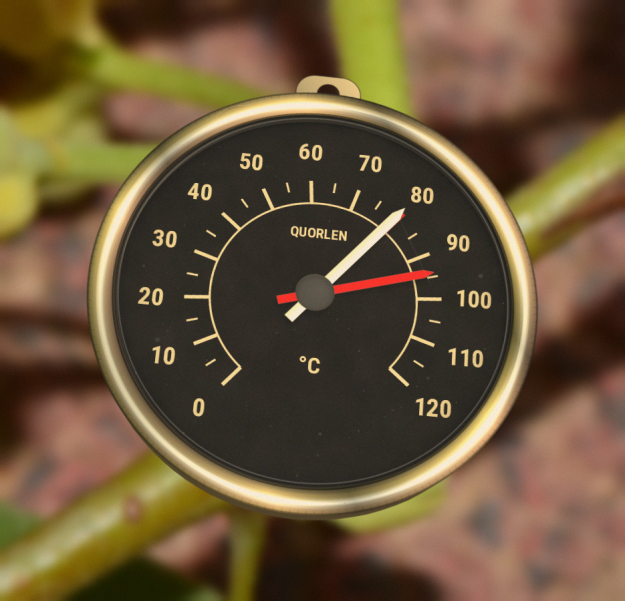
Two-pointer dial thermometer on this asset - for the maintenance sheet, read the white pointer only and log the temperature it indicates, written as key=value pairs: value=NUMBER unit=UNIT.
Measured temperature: value=80 unit=°C
